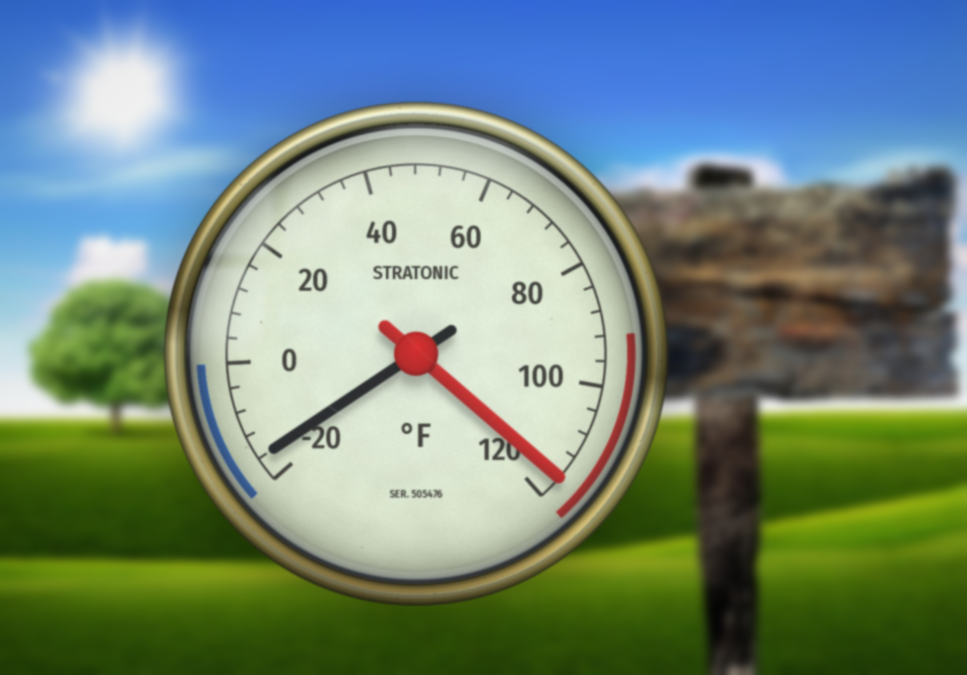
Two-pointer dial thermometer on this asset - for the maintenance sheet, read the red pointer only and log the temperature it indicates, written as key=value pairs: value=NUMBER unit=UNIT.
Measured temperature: value=116 unit=°F
